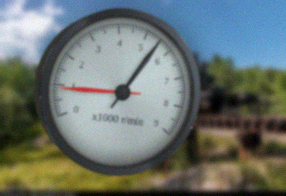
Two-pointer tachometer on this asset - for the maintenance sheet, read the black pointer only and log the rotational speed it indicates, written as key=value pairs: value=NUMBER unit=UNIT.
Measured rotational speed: value=5500 unit=rpm
